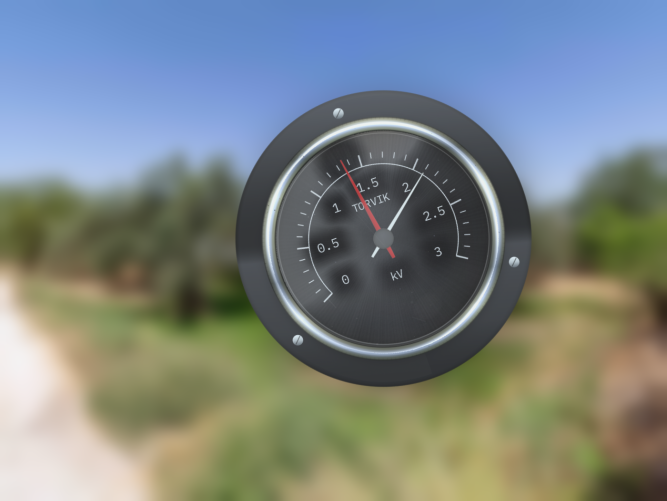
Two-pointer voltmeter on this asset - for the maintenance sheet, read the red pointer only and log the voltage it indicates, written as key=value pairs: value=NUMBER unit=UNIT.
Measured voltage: value=1.35 unit=kV
